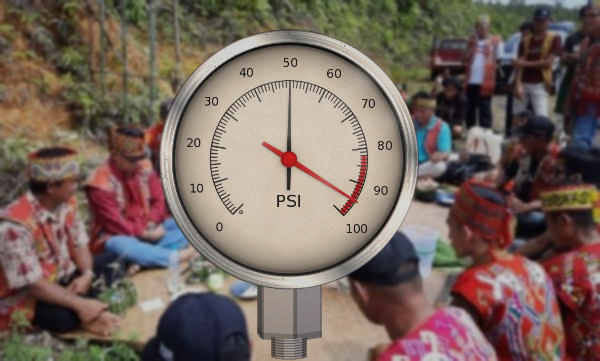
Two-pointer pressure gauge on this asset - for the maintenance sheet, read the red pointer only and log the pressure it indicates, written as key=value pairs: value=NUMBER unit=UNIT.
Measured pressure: value=95 unit=psi
